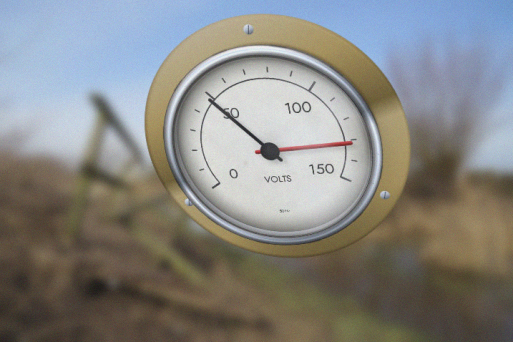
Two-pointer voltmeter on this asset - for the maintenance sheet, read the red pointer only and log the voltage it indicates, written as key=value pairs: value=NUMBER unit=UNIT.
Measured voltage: value=130 unit=V
